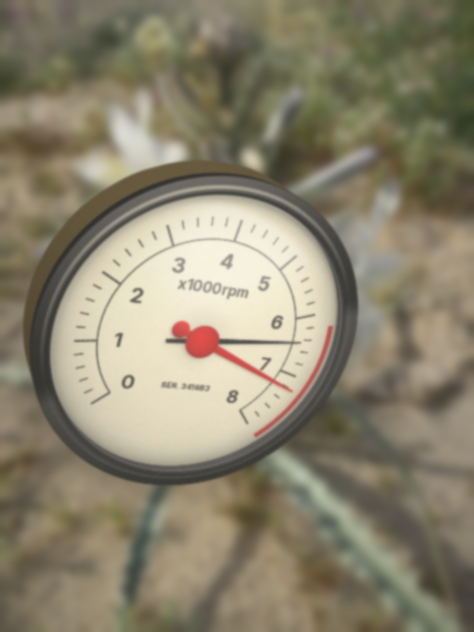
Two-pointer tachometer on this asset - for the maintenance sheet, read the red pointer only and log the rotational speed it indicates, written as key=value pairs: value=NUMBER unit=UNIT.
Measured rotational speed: value=7200 unit=rpm
